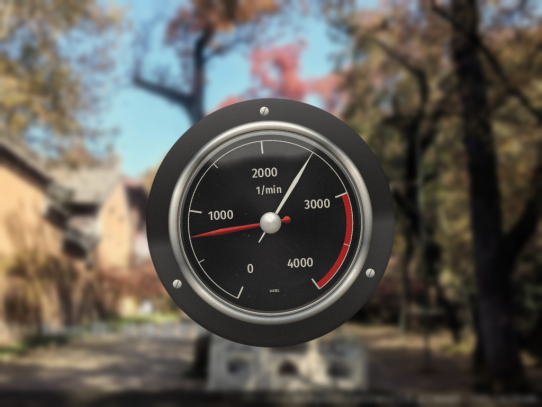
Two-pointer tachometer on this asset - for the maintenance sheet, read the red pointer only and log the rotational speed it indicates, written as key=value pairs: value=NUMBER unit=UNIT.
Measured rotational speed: value=750 unit=rpm
